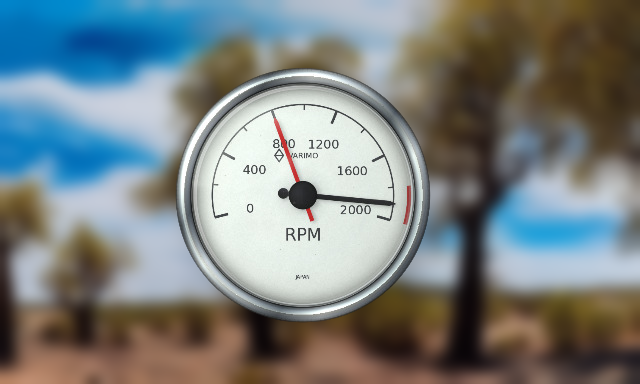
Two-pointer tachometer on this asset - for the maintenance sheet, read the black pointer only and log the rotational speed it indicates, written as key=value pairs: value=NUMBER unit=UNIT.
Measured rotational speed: value=1900 unit=rpm
